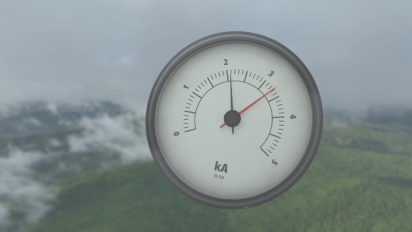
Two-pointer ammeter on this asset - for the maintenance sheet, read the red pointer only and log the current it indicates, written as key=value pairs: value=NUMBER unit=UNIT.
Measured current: value=3.3 unit=kA
